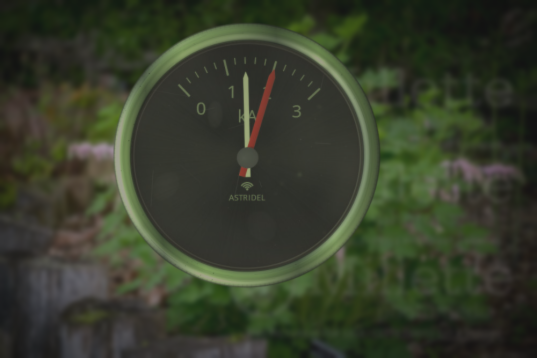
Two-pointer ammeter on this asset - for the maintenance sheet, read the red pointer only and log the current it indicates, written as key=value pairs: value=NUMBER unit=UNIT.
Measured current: value=2 unit=kA
